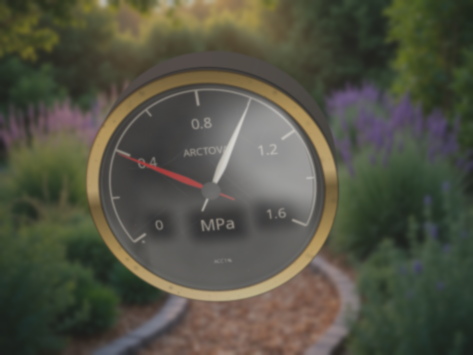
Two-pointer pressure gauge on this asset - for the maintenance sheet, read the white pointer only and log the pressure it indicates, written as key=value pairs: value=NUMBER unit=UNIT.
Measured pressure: value=1 unit=MPa
